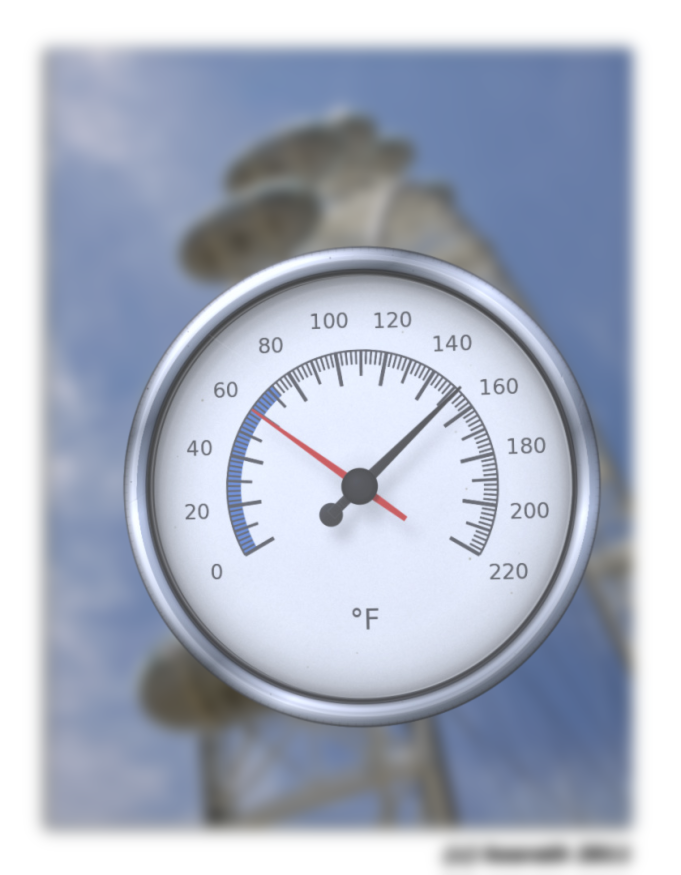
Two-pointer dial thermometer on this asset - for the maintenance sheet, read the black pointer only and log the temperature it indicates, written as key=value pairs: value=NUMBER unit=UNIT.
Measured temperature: value=152 unit=°F
